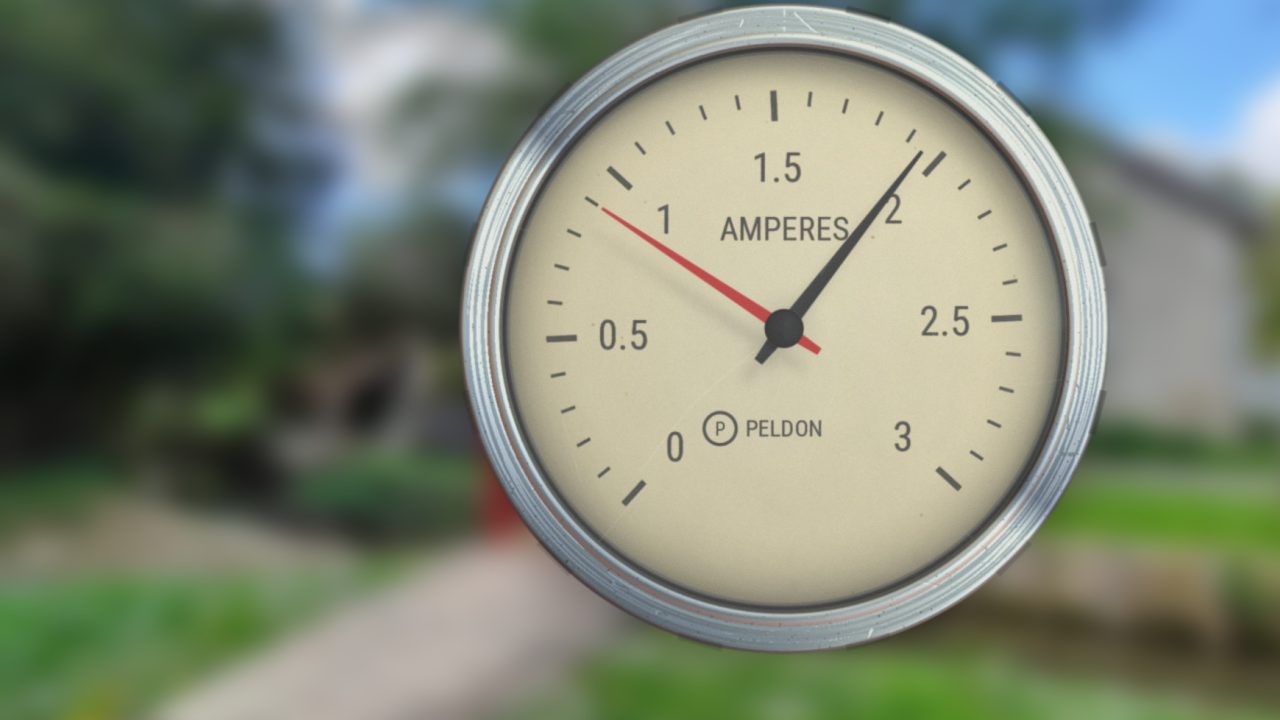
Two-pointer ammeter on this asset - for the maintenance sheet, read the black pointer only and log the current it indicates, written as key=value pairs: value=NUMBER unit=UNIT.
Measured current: value=1.95 unit=A
